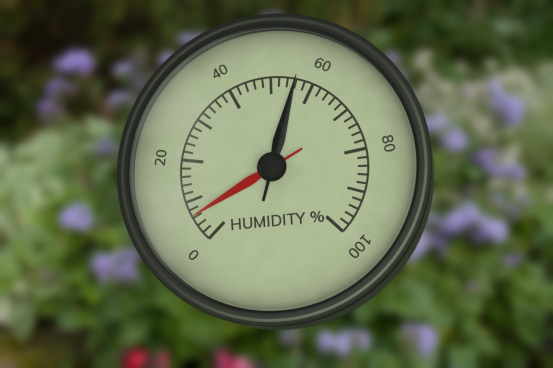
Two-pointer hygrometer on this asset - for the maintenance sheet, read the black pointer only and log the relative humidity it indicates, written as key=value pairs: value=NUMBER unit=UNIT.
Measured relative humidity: value=56 unit=%
